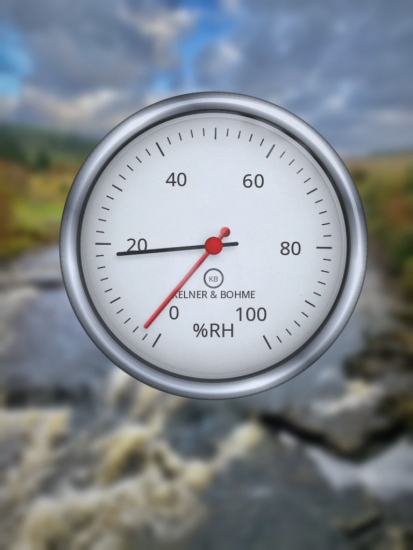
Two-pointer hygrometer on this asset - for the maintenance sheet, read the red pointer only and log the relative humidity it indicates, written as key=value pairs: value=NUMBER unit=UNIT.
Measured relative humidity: value=3 unit=%
